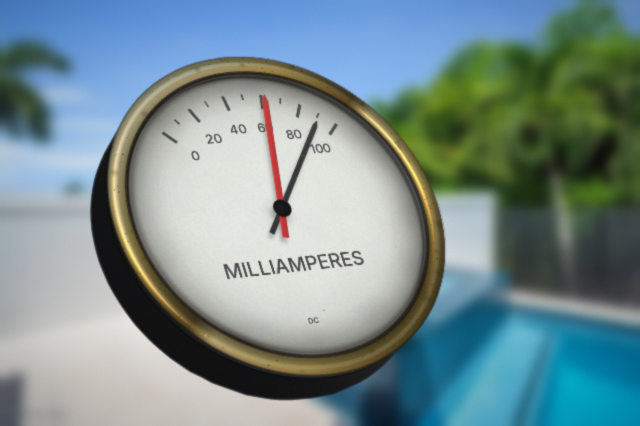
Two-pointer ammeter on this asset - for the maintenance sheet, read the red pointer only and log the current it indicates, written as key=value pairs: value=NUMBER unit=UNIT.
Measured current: value=60 unit=mA
